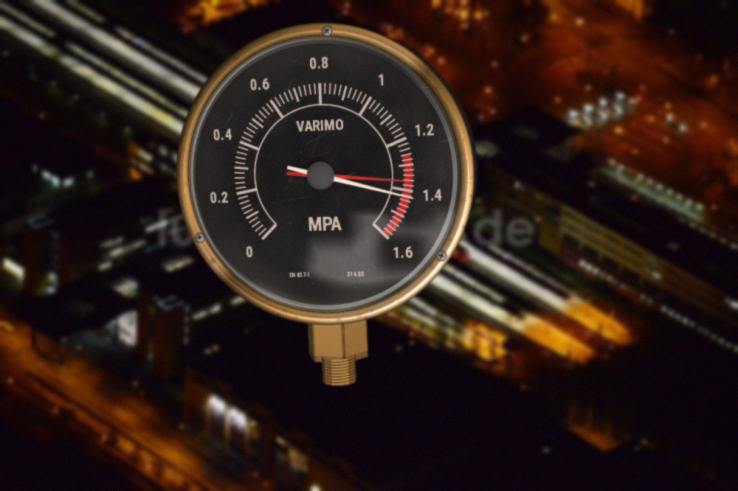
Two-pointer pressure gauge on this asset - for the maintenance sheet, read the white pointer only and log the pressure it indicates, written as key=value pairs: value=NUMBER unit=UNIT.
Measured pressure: value=1.42 unit=MPa
